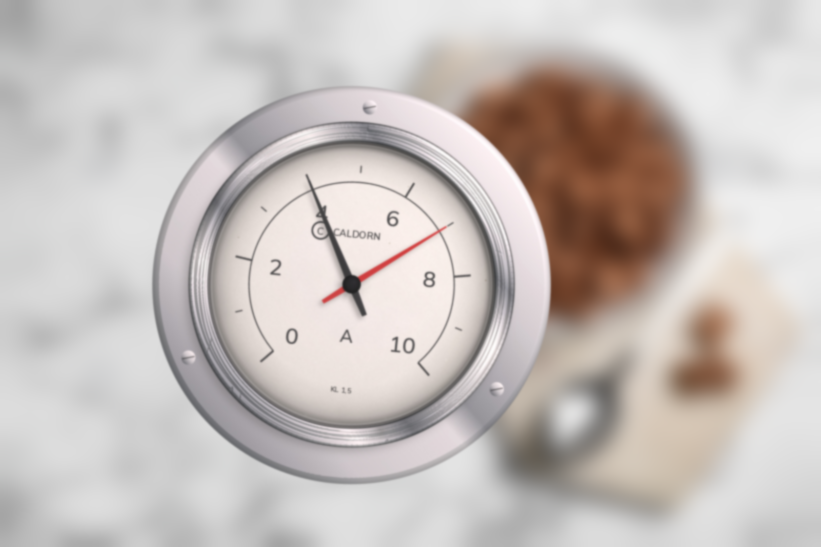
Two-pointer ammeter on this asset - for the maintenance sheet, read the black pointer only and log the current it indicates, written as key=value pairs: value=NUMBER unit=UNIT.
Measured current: value=4 unit=A
